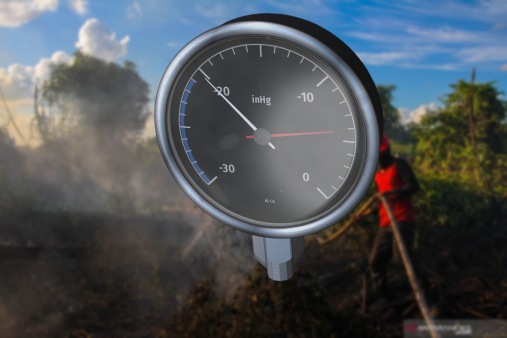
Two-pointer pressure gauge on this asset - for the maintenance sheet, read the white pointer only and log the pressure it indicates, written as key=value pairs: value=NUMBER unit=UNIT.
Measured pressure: value=-20 unit=inHg
